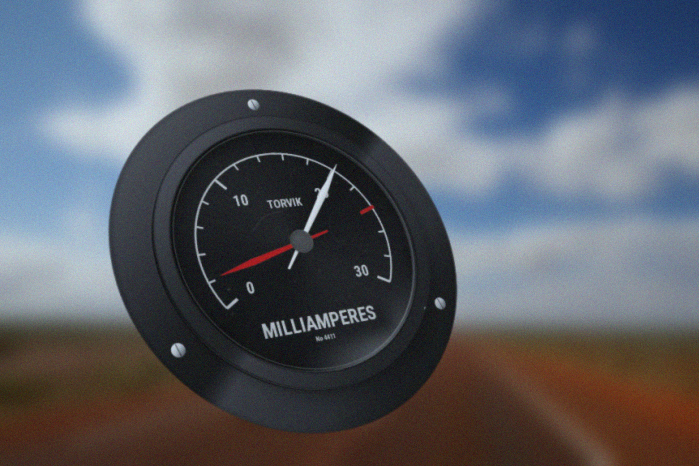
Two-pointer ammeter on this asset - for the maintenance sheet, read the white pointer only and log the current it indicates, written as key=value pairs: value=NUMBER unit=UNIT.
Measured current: value=20 unit=mA
